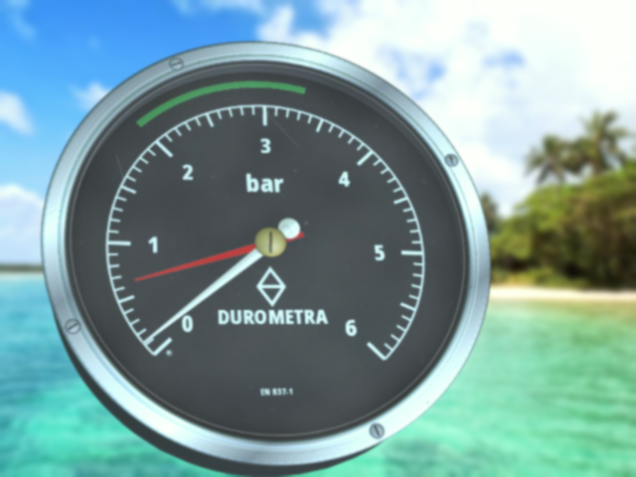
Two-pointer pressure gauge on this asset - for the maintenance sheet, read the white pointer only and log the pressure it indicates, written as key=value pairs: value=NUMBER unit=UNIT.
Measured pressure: value=0.1 unit=bar
